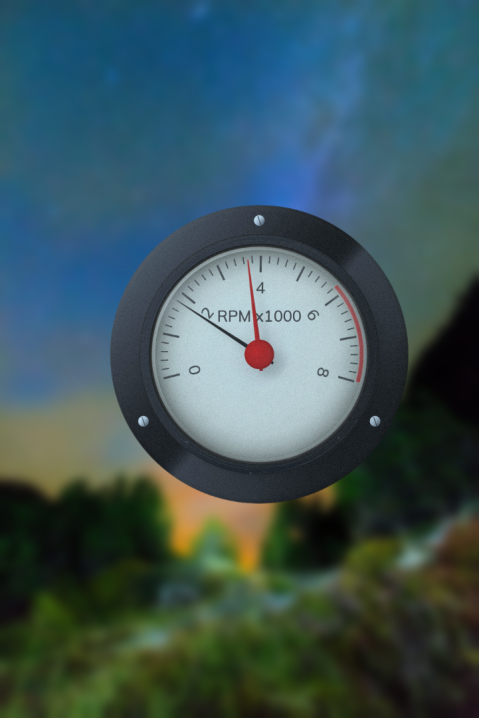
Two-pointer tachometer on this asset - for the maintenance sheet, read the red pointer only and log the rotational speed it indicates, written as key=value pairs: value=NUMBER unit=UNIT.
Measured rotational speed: value=3700 unit=rpm
